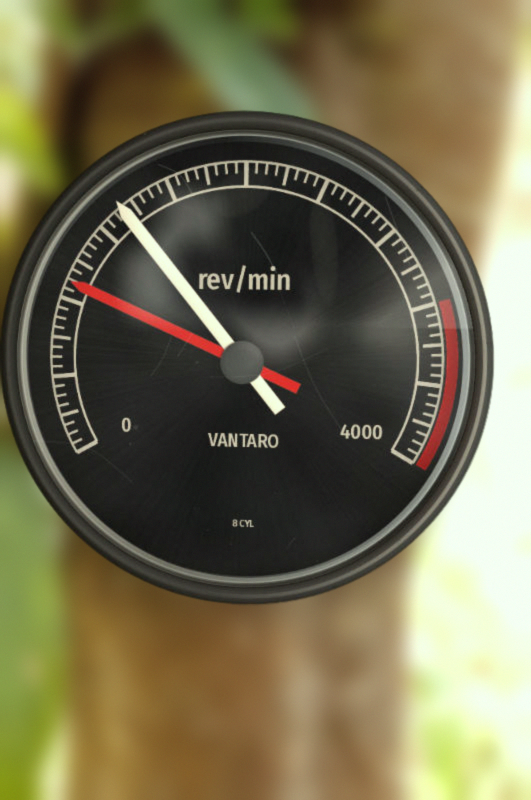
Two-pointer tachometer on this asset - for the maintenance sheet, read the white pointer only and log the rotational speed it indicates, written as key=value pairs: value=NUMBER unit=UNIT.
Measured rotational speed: value=1350 unit=rpm
